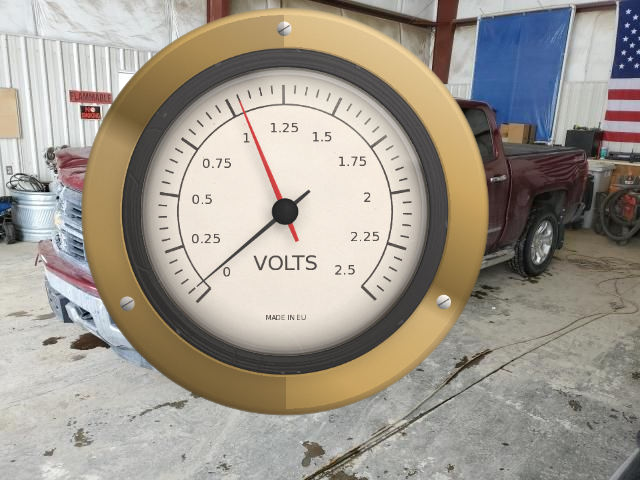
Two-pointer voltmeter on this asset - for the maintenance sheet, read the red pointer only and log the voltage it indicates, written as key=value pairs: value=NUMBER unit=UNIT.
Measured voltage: value=1.05 unit=V
